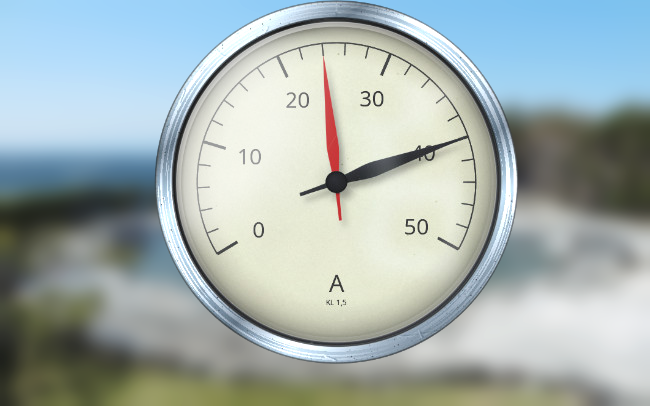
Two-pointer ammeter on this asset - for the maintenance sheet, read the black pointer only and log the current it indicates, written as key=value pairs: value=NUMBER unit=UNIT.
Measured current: value=40 unit=A
